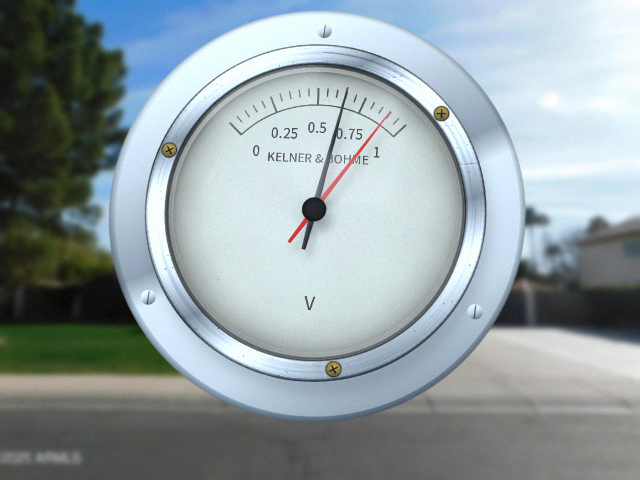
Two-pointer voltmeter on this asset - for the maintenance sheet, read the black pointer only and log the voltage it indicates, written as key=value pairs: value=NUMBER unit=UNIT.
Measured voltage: value=0.65 unit=V
